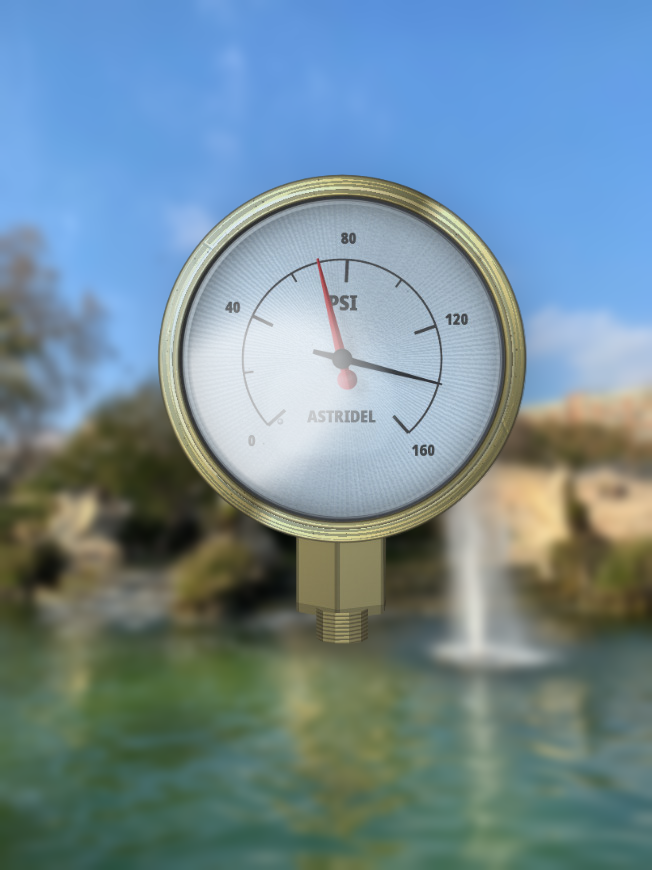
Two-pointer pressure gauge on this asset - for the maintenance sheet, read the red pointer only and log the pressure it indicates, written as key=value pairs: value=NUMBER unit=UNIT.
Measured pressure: value=70 unit=psi
